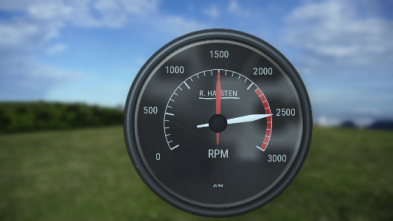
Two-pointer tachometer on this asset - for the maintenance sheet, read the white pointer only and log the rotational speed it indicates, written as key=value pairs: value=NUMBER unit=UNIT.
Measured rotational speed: value=2500 unit=rpm
